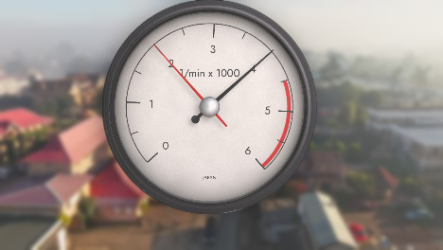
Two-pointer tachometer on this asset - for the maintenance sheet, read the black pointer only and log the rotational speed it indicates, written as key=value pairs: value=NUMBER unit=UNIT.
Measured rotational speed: value=4000 unit=rpm
